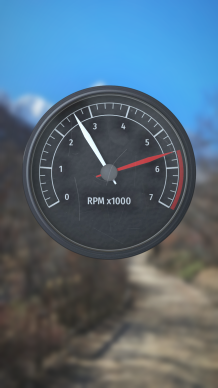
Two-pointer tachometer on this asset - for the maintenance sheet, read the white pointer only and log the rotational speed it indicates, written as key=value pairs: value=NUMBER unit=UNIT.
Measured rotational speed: value=2600 unit=rpm
